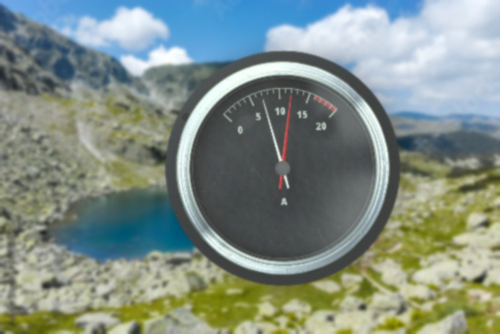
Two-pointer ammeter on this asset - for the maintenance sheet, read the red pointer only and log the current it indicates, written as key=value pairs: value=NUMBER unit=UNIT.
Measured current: value=12 unit=A
